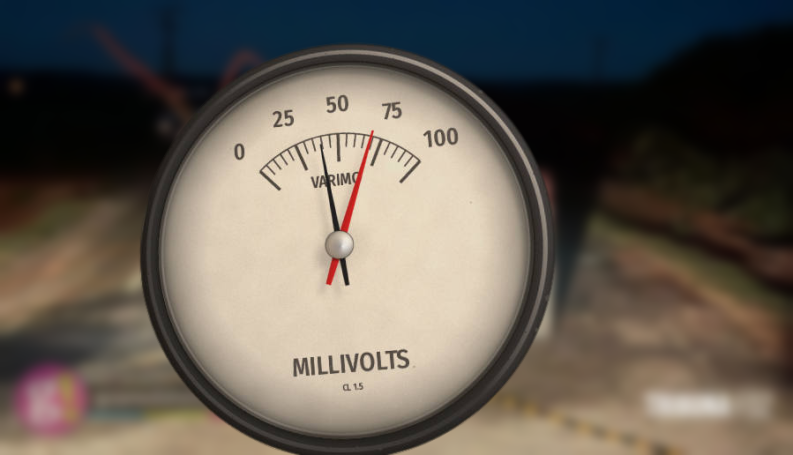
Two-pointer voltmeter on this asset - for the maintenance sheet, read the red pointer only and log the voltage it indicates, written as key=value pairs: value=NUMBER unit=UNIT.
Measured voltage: value=70 unit=mV
